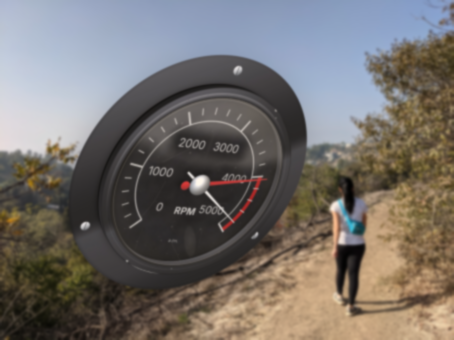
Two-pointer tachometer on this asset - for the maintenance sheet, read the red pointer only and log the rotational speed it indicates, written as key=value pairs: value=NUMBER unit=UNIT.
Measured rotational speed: value=4000 unit=rpm
